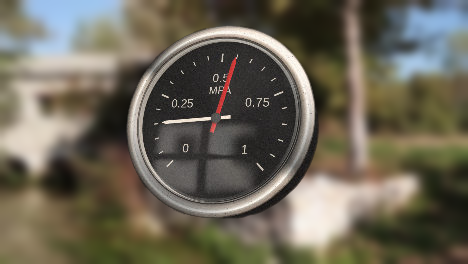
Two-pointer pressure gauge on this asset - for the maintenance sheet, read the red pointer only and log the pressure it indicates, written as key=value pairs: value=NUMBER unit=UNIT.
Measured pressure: value=0.55 unit=MPa
